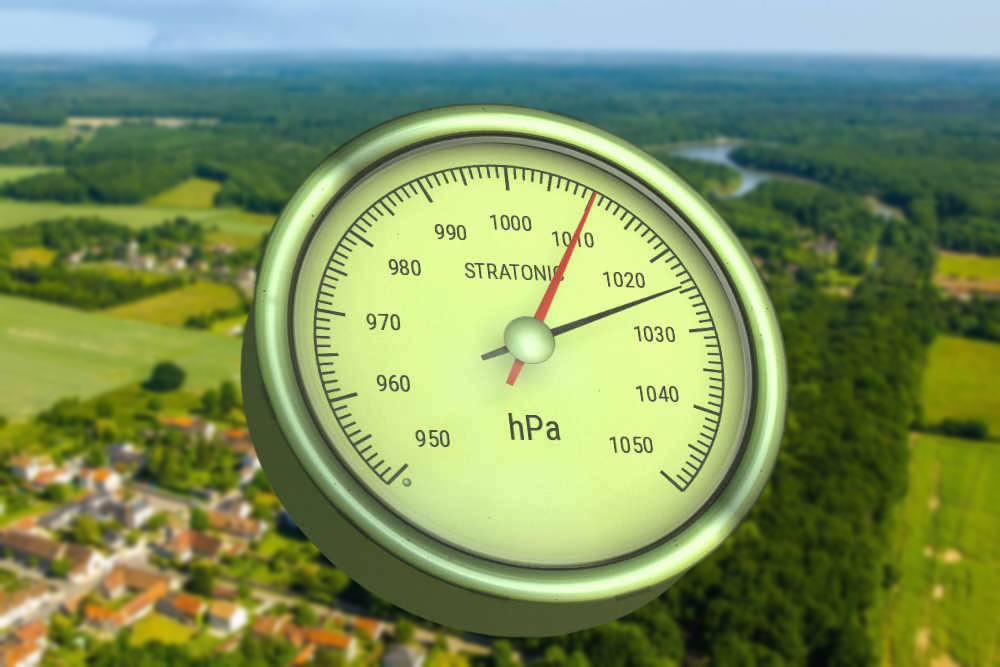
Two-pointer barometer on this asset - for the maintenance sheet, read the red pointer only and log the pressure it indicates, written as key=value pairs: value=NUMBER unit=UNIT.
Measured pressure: value=1010 unit=hPa
